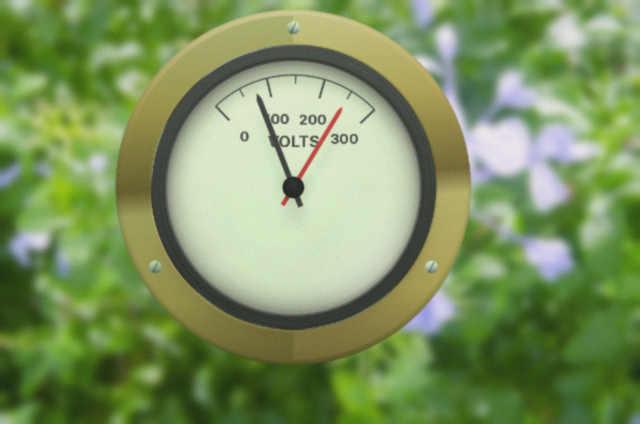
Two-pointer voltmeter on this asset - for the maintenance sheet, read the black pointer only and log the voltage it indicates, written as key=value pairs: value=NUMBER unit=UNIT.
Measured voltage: value=75 unit=V
